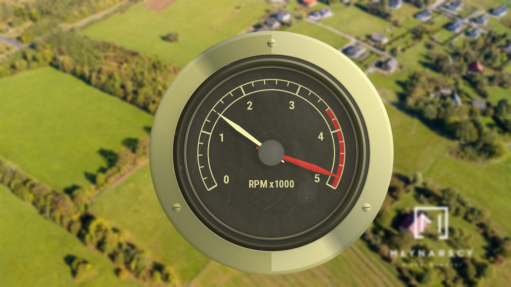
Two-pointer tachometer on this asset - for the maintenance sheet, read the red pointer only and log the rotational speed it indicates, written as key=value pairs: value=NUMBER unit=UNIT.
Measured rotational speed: value=4800 unit=rpm
